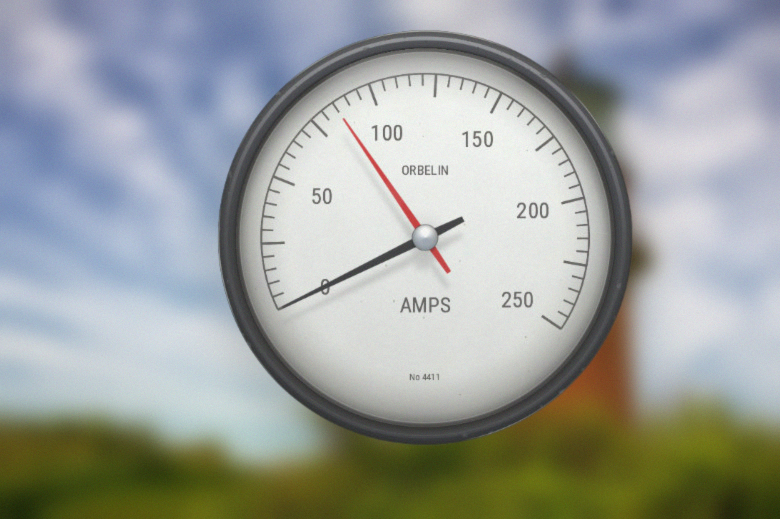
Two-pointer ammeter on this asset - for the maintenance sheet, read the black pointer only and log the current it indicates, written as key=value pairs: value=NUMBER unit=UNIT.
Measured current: value=0 unit=A
